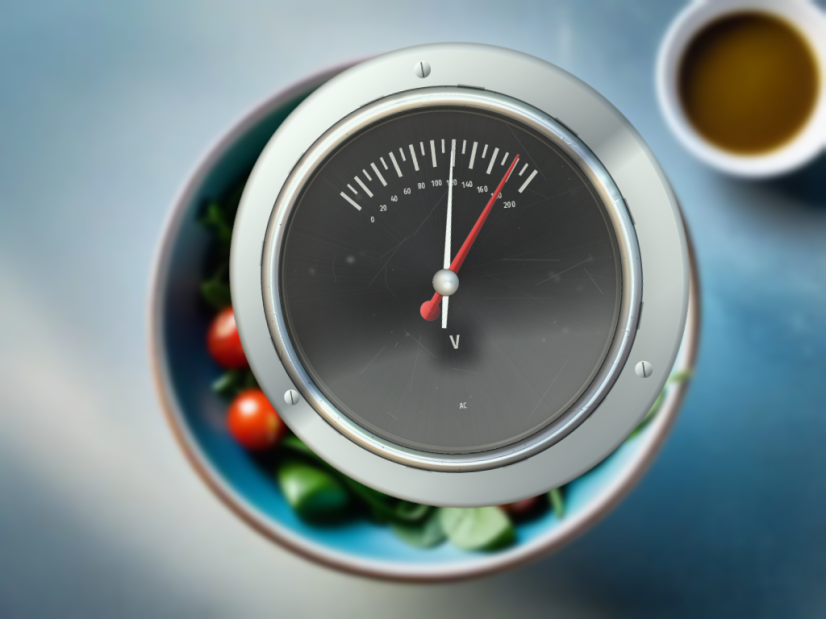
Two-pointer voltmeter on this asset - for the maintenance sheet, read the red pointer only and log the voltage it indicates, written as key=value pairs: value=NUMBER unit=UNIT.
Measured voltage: value=180 unit=V
